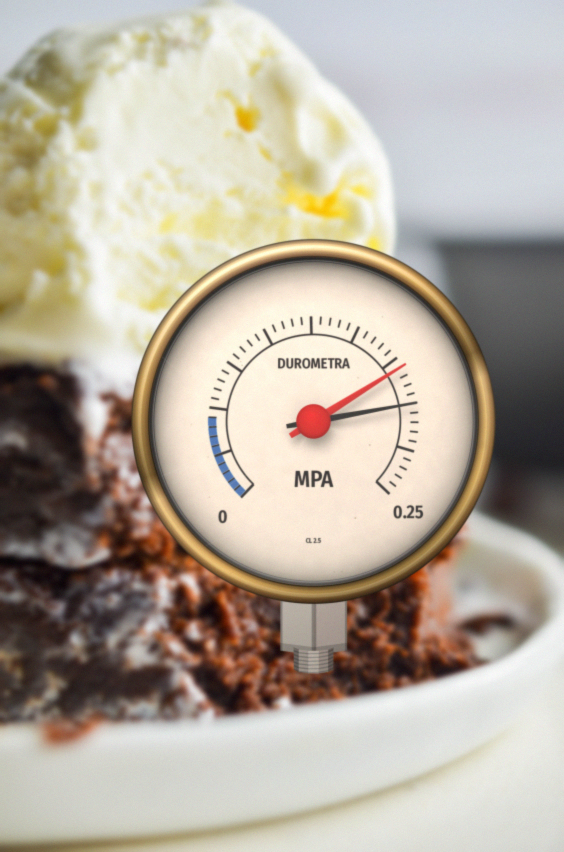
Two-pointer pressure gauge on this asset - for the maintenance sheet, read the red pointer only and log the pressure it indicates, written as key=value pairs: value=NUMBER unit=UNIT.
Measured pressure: value=0.18 unit=MPa
